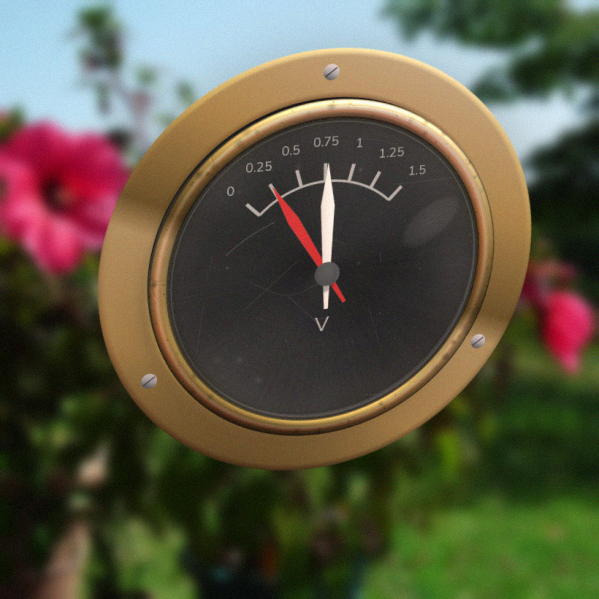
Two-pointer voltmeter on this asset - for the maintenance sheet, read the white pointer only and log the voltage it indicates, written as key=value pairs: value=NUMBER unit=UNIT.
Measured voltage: value=0.75 unit=V
